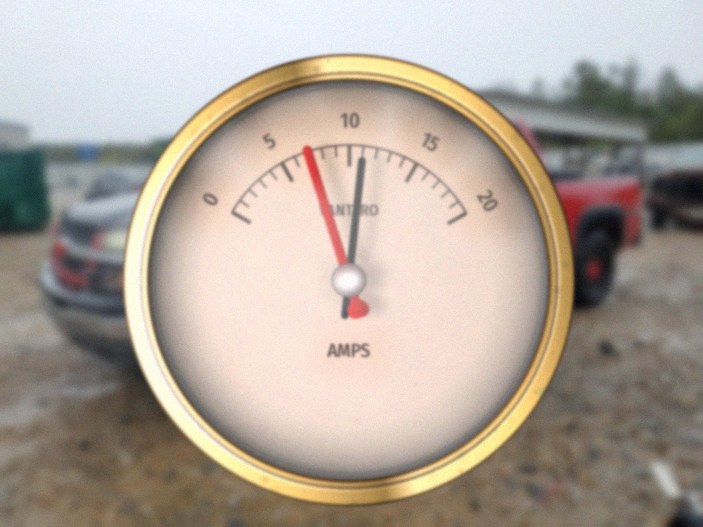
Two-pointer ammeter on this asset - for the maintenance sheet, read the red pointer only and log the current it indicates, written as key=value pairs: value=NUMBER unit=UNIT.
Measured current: value=7 unit=A
